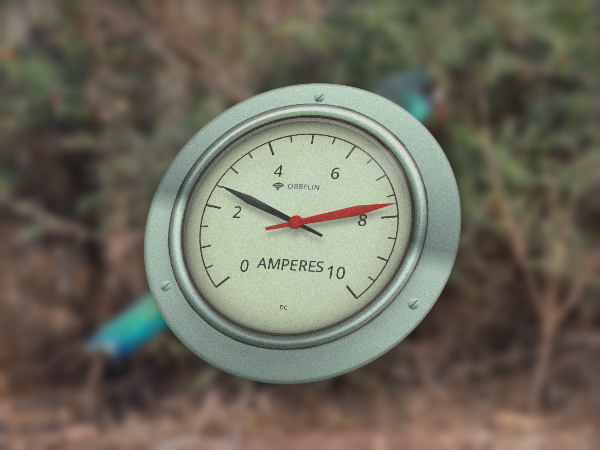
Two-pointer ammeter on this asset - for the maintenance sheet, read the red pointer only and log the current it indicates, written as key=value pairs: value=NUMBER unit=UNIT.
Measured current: value=7.75 unit=A
